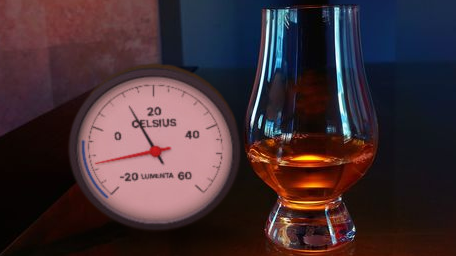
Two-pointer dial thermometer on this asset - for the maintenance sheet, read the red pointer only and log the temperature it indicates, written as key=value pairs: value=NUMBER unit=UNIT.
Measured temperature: value=-10 unit=°C
